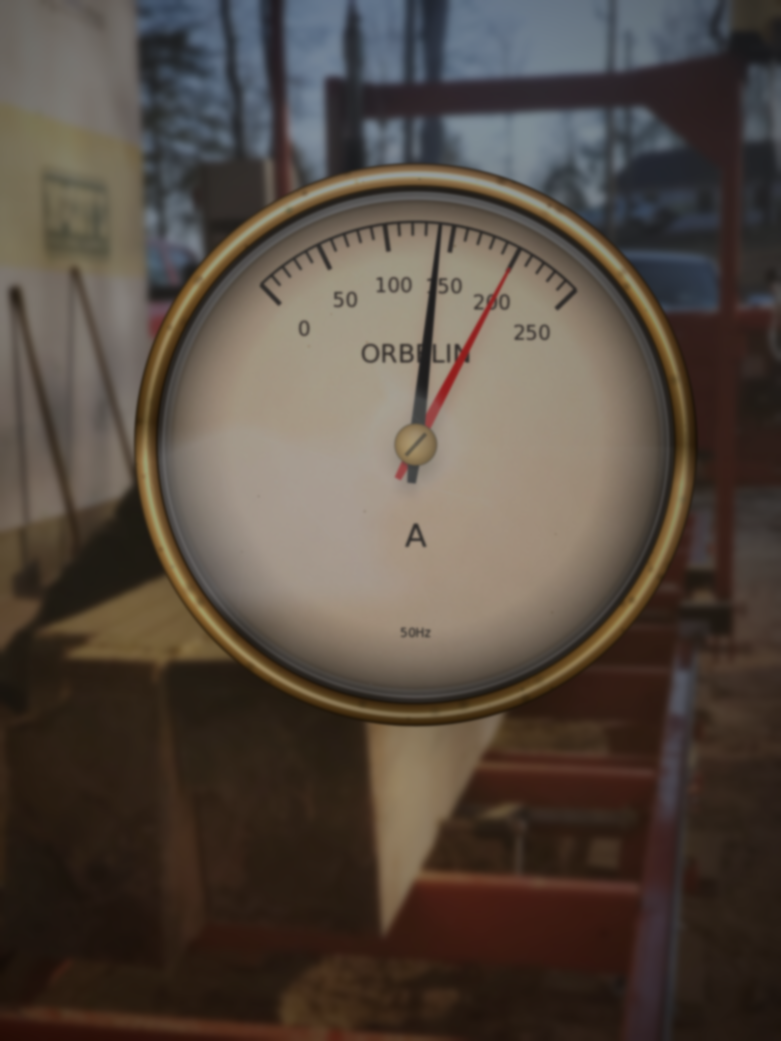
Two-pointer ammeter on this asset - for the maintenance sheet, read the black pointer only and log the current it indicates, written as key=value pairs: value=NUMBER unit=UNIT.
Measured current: value=140 unit=A
